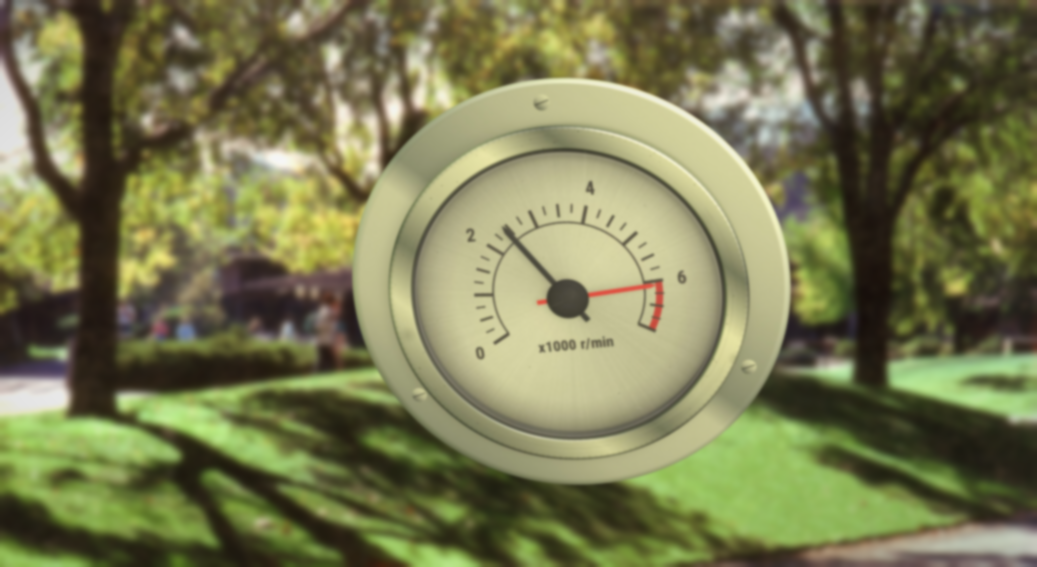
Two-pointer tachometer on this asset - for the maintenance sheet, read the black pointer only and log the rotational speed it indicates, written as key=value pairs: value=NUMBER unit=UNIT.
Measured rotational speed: value=2500 unit=rpm
